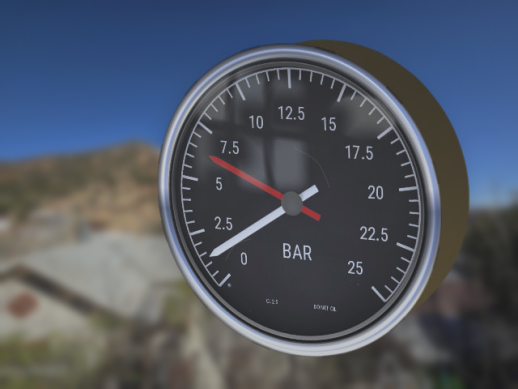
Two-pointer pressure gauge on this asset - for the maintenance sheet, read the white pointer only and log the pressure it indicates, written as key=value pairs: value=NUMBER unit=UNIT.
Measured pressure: value=1.25 unit=bar
